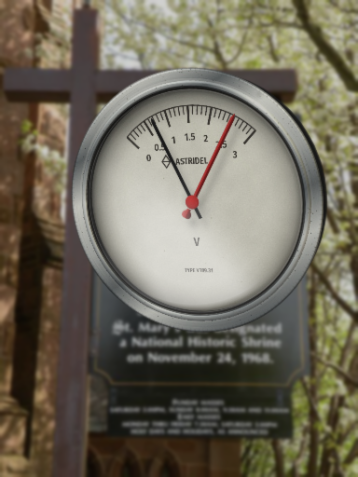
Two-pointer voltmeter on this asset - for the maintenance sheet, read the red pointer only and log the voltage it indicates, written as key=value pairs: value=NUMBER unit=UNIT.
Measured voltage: value=2.5 unit=V
